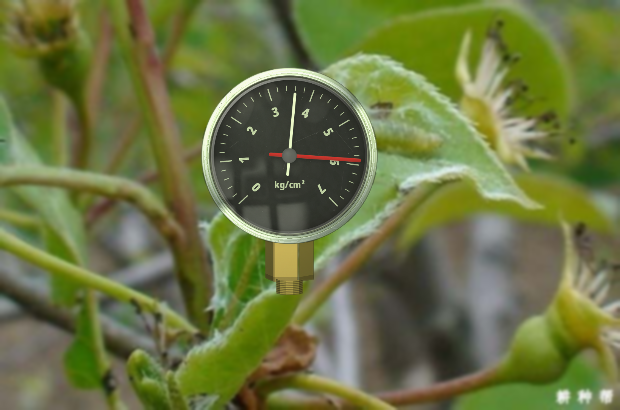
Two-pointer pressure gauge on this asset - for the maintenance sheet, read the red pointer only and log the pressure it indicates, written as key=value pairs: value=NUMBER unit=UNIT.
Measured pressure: value=5.9 unit=kg/cm²
